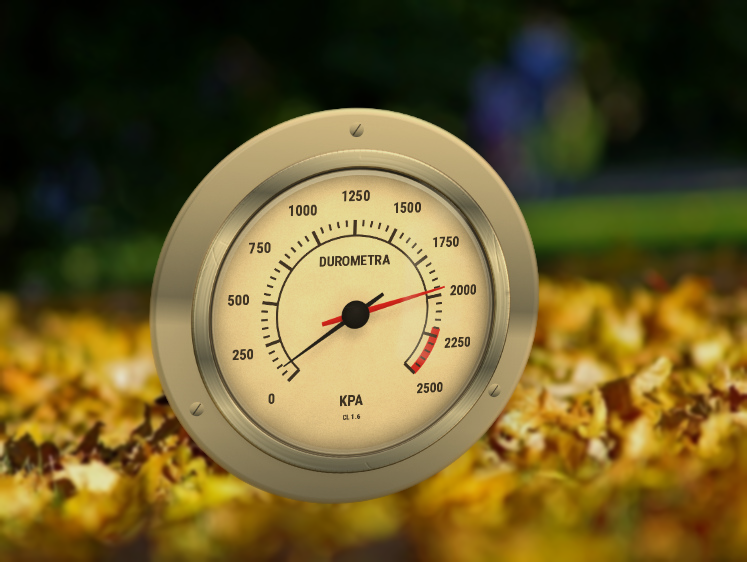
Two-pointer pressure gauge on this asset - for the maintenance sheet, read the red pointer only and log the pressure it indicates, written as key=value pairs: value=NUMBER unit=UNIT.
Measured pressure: value=1950 unit=kPa
